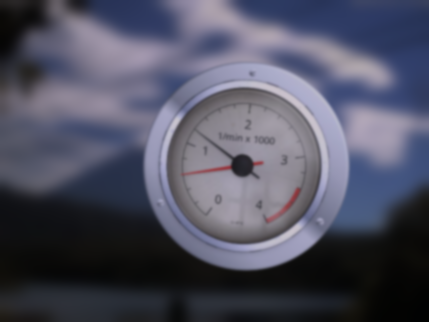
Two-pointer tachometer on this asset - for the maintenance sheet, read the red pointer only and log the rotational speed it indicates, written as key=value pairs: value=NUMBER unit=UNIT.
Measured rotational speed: value=600 unit=rpm
